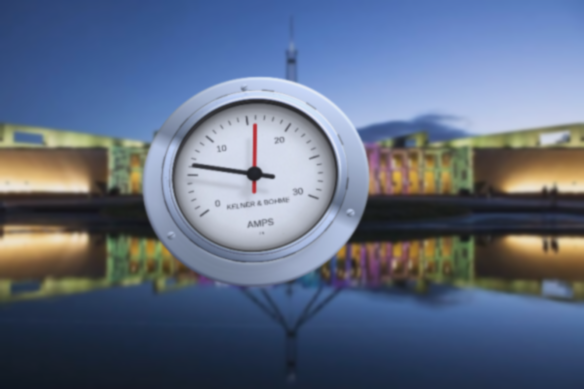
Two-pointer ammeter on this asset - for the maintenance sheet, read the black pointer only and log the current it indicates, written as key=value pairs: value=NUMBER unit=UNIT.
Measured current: value=6 unit=A
